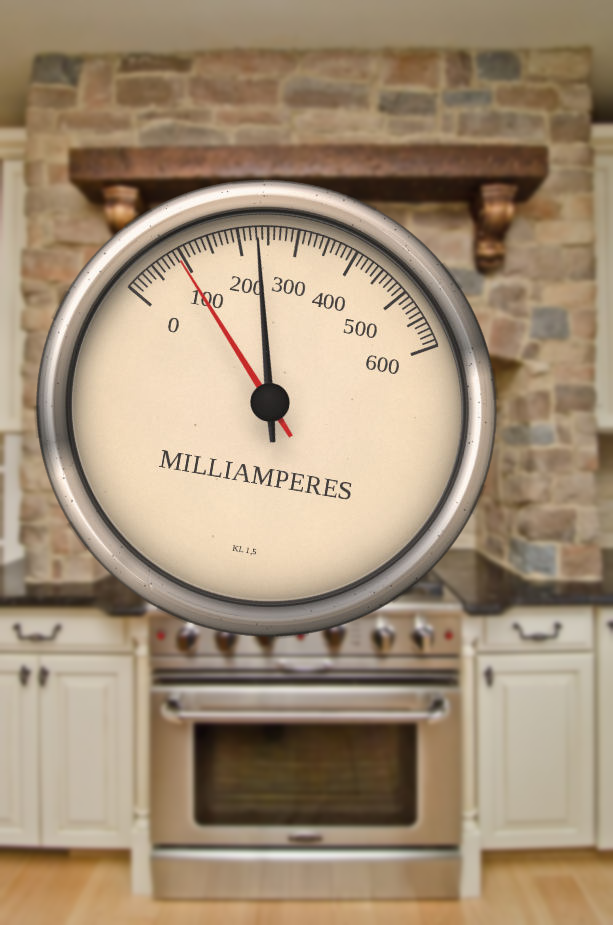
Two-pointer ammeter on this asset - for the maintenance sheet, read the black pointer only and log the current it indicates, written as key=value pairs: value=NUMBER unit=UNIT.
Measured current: value=230 unit=mA
